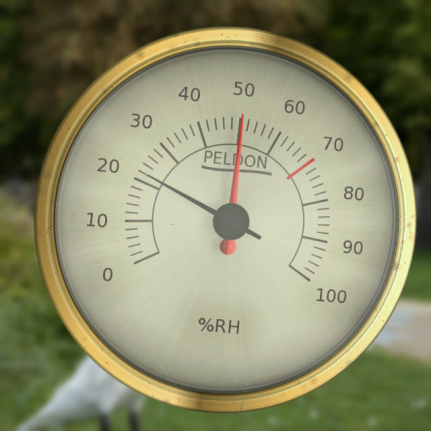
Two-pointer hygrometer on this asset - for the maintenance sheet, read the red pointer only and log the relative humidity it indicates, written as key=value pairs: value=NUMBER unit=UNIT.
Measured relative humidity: value=50 unit=%
